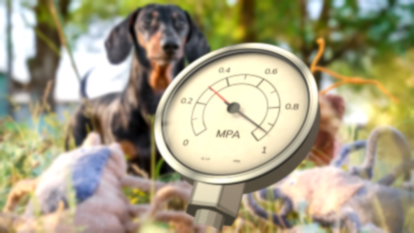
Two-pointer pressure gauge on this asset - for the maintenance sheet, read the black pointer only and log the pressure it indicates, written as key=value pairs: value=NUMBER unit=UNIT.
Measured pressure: value=0.95 unit=MPa
